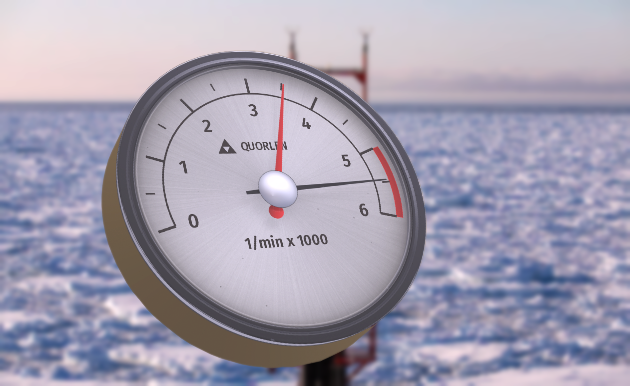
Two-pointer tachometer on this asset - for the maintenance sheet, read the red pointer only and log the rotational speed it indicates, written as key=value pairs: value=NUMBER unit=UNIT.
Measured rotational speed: value=3500 unit=rpm
